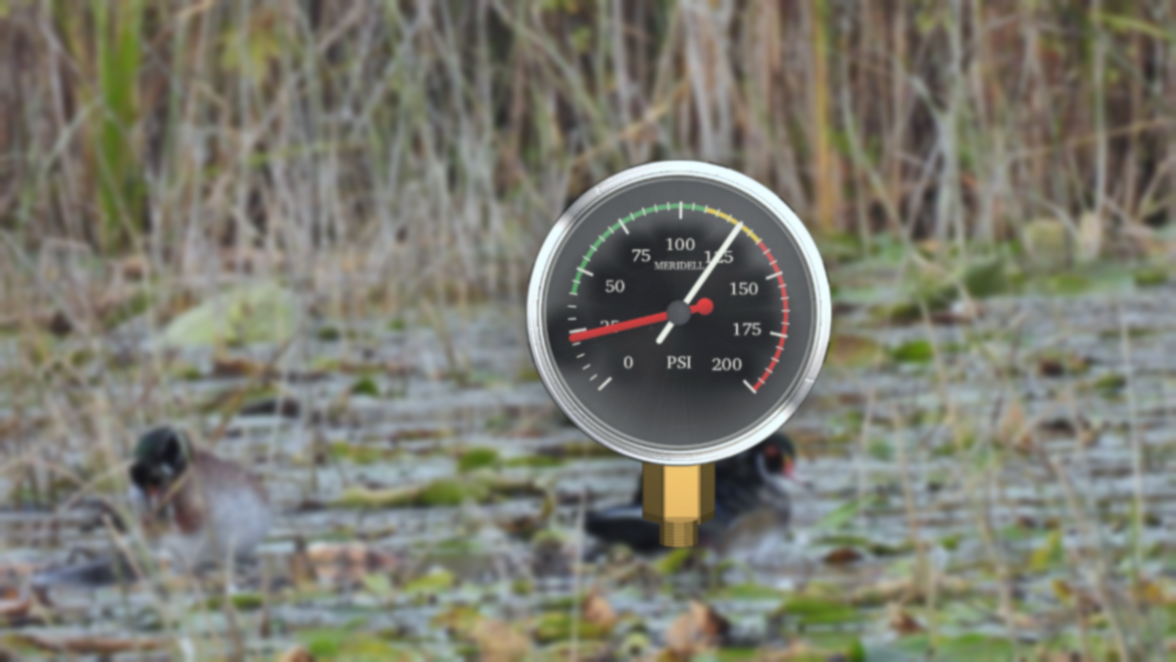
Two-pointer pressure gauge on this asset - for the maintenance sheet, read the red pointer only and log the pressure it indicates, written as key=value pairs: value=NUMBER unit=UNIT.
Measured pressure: value=22.5 unit=psi
